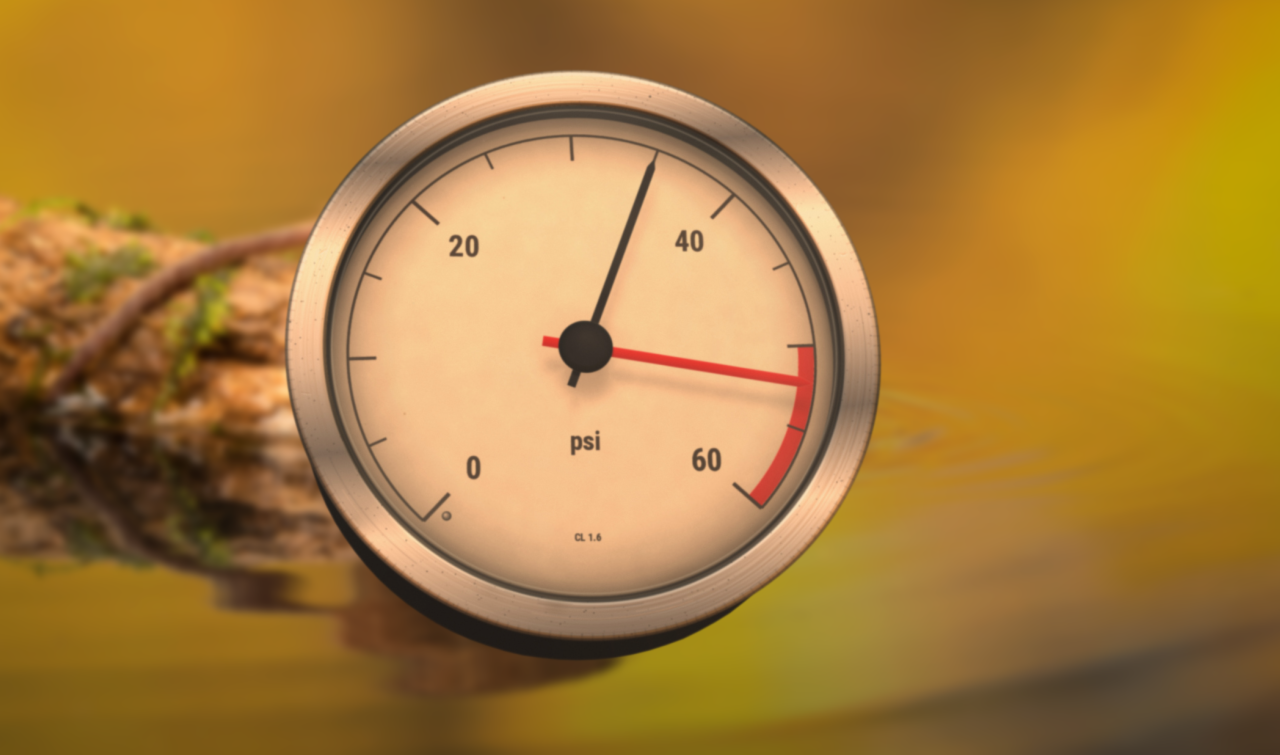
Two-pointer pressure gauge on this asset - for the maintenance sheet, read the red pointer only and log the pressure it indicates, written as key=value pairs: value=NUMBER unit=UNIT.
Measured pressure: value=52.5 unit=psi
